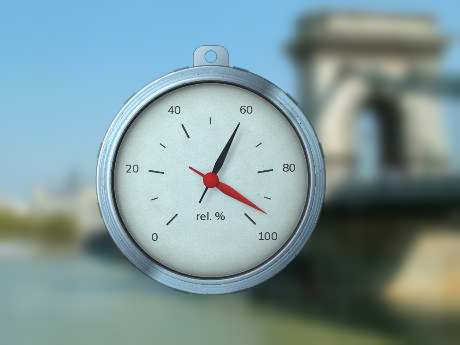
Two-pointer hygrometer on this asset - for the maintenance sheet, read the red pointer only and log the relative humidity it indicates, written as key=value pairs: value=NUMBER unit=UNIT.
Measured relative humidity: value=95 unit=%
